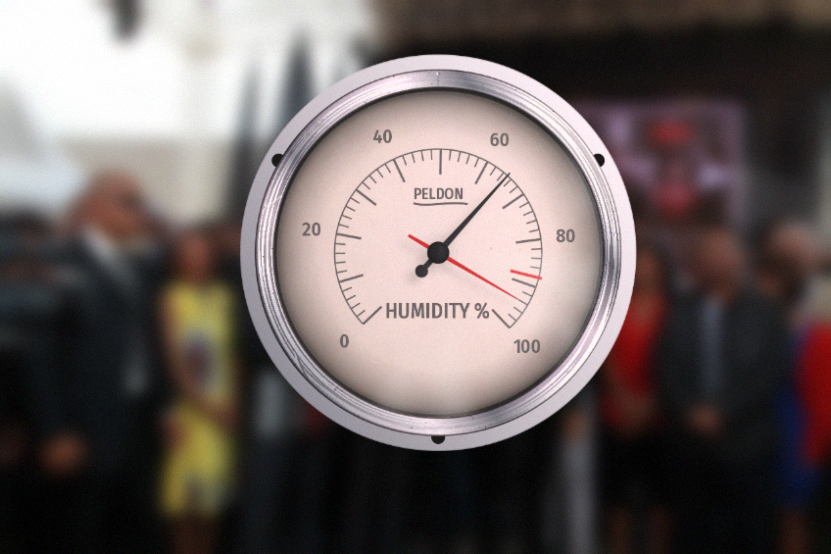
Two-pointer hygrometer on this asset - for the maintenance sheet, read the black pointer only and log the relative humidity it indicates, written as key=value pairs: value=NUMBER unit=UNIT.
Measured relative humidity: value=65 unit=%
